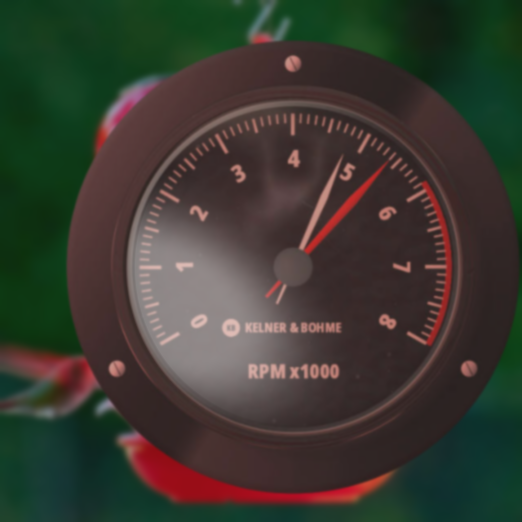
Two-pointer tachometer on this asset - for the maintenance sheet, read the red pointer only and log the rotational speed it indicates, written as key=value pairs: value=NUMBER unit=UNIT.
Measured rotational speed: value=5400 unit=rpm
